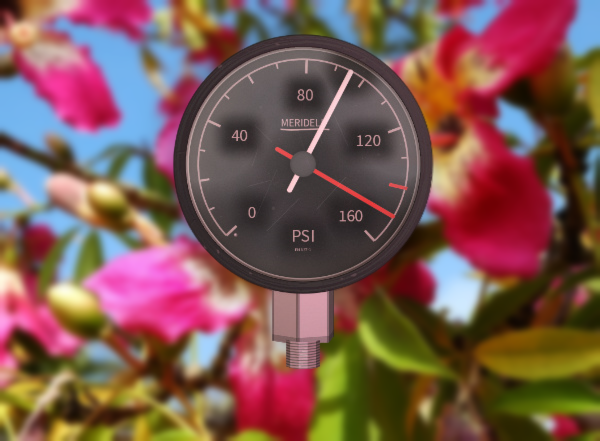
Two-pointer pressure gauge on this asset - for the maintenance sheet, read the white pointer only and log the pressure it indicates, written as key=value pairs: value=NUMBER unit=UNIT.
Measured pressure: value=95 unit=psi
